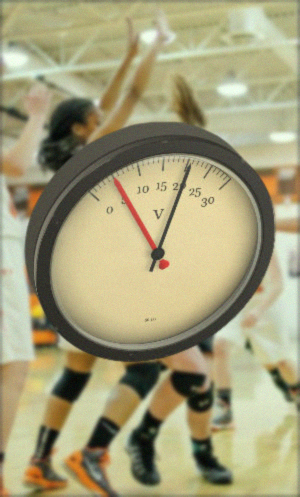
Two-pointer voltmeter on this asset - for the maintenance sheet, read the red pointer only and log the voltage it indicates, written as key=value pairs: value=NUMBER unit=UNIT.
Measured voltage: value=5 unit=V
